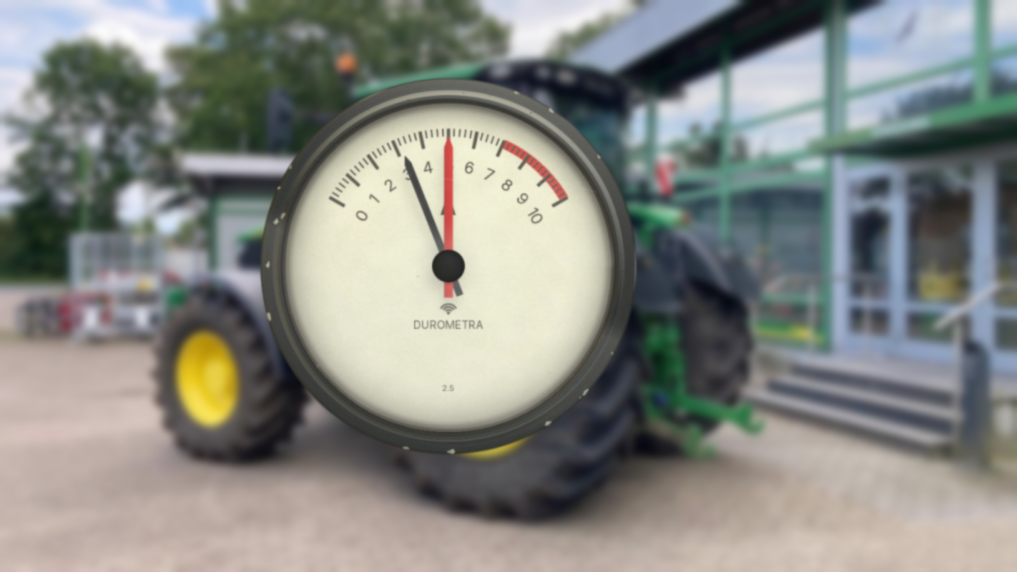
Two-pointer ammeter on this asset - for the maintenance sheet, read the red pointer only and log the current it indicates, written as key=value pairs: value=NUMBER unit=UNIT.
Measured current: value=5 unit=A
